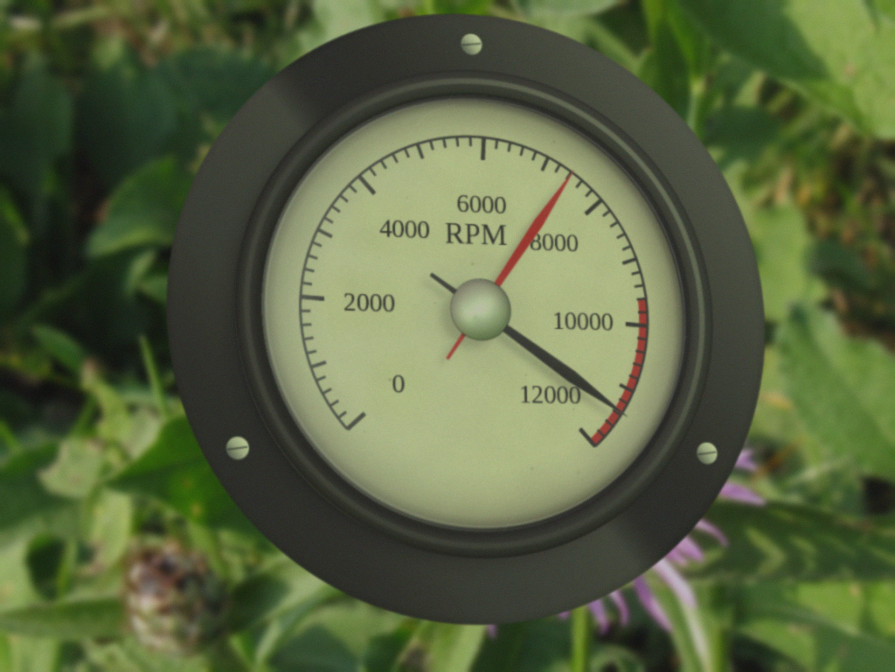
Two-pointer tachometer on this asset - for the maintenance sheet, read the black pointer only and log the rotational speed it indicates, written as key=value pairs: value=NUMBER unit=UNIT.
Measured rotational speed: value=11400 unit=rpm
